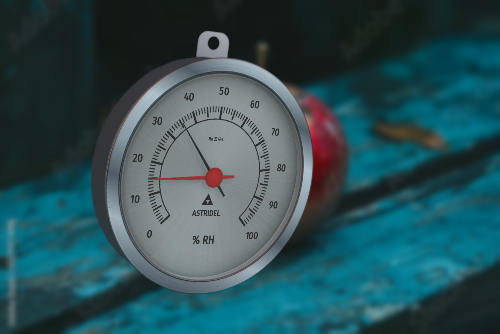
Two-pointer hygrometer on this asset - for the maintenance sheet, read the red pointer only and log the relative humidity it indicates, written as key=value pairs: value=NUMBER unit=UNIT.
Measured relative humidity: value=15 unit=%
